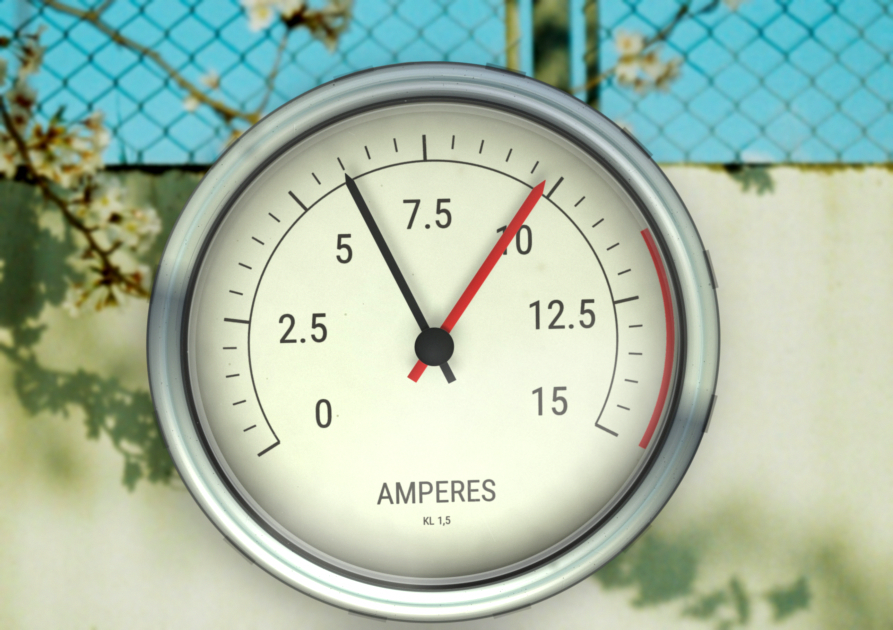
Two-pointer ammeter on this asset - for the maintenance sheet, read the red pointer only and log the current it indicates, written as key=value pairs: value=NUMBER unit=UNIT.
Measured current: value=9.75 unit=A
